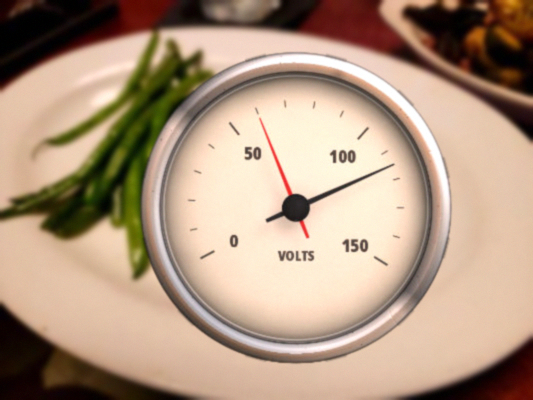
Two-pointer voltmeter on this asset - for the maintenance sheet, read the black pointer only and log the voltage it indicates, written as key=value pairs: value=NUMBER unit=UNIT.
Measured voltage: value=115 unit=V
